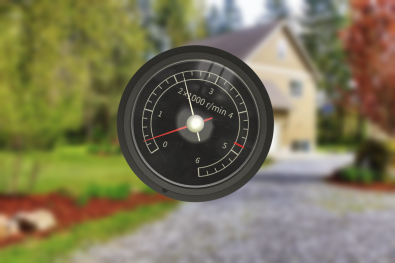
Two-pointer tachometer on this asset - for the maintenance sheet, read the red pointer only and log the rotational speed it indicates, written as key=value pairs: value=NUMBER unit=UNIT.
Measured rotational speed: value=300 unit=rpm
